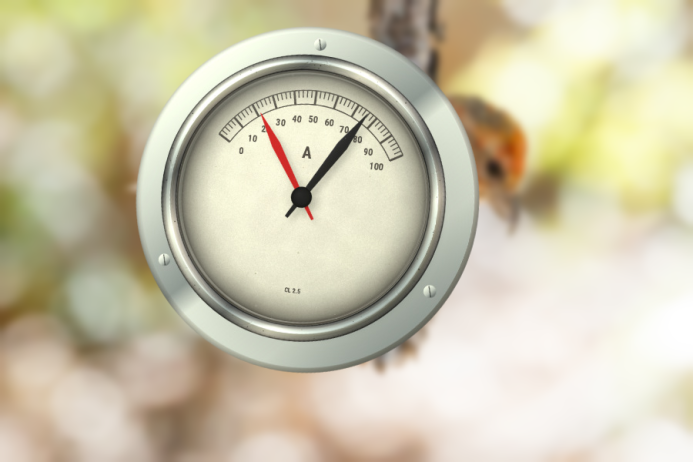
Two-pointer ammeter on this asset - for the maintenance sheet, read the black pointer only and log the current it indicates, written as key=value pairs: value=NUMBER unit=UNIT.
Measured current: value=76 unit=A
